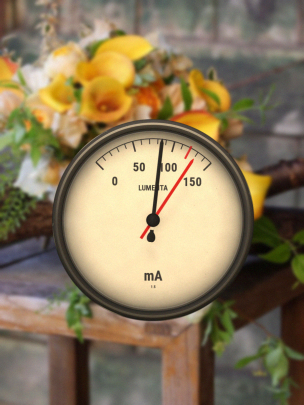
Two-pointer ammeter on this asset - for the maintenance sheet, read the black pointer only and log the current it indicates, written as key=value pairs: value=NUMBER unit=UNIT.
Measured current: value=85 unit=mA
